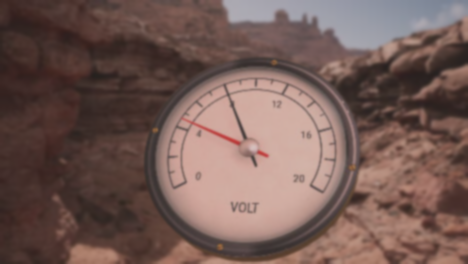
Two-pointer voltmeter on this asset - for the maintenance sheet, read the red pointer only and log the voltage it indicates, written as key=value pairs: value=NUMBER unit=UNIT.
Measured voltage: value=4.5 unit=V
